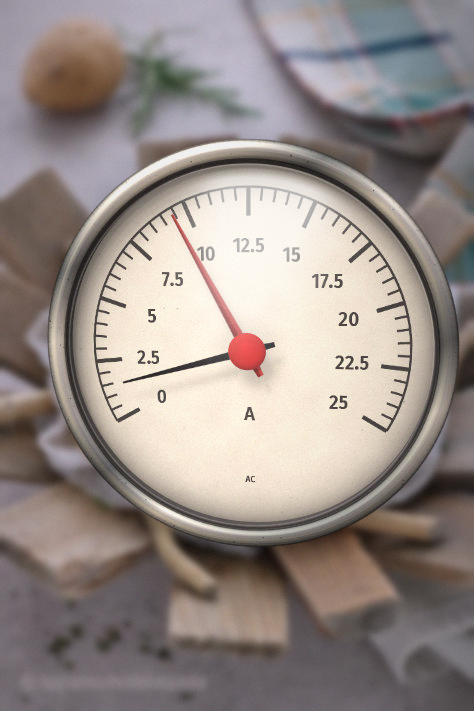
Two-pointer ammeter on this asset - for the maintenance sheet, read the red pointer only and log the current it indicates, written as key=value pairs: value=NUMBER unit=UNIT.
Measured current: value=9.5 unit=A
